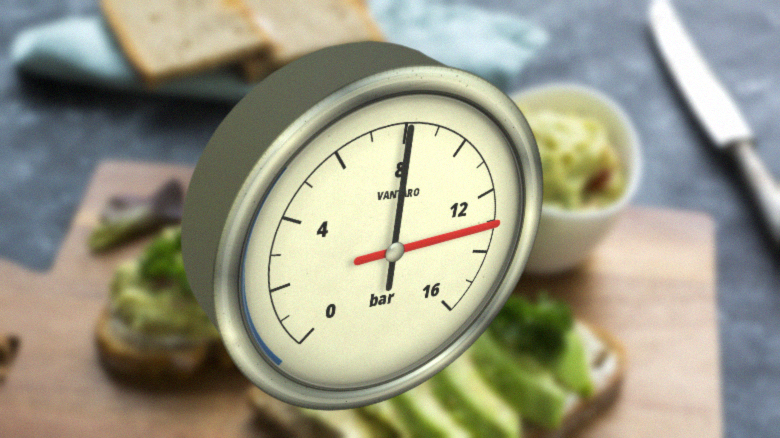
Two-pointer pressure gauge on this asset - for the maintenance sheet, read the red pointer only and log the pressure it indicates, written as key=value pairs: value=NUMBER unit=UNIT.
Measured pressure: value=13 unit=bar
